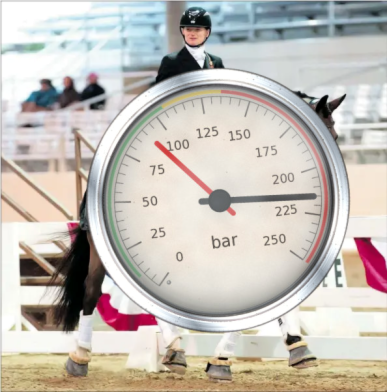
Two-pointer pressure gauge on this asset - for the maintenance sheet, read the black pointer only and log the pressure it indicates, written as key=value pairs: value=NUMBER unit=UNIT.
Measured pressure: value=215 unit=bar
